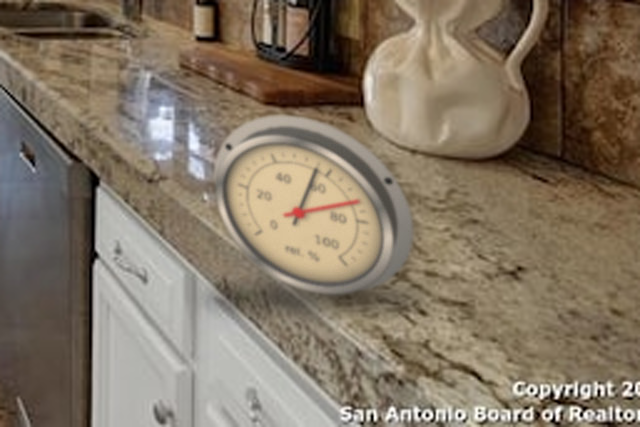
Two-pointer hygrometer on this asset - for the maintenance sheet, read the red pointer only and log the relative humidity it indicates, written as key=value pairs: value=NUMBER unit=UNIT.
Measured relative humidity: value=72 unit=%
